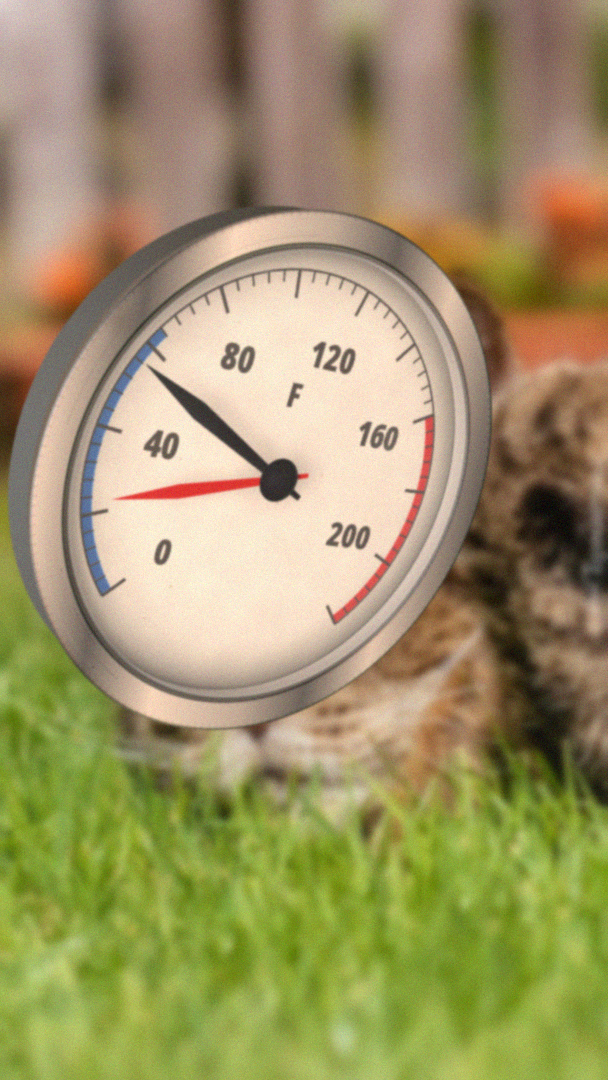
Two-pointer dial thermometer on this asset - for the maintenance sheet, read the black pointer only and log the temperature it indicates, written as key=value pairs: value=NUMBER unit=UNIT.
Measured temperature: value=56 unit=°F
